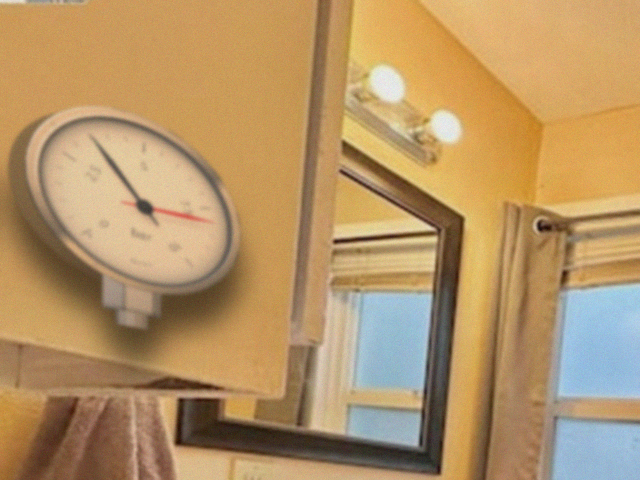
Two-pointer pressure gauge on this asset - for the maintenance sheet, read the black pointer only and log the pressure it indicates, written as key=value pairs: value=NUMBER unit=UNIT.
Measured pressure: value=3.5 unit=bar
